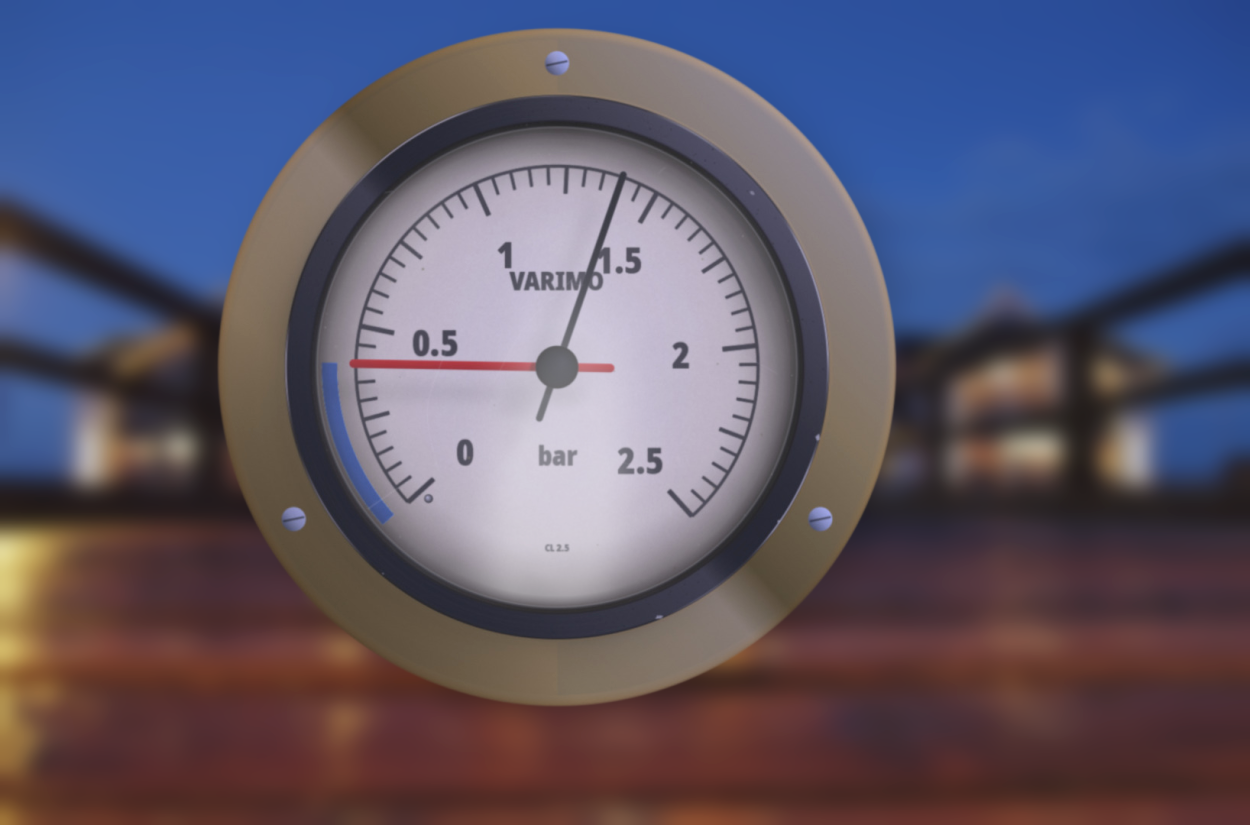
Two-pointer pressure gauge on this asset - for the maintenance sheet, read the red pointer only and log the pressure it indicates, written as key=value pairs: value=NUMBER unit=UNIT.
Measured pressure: value=0.4 unit=bar
